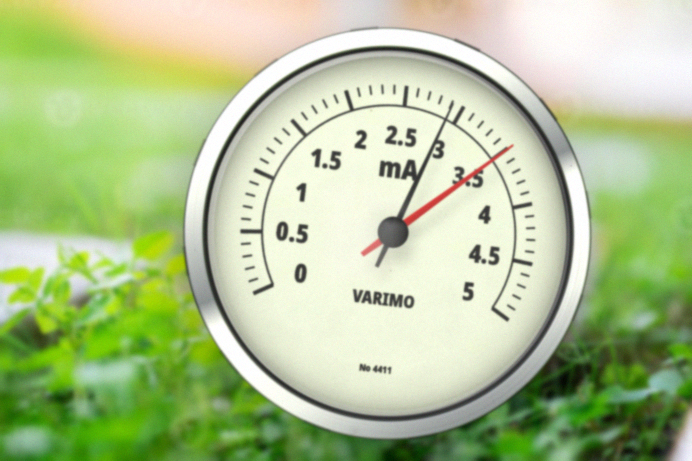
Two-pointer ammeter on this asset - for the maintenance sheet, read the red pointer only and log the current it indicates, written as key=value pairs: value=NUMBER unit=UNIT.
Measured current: value=3.5 unit=mA
